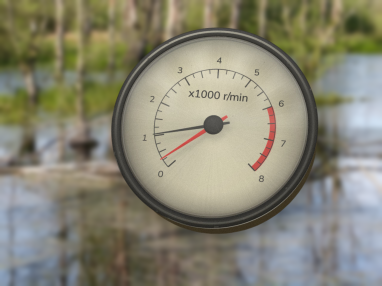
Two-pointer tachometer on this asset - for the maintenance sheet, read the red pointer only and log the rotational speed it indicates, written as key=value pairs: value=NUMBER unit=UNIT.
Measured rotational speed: value=250 unit=rpm
